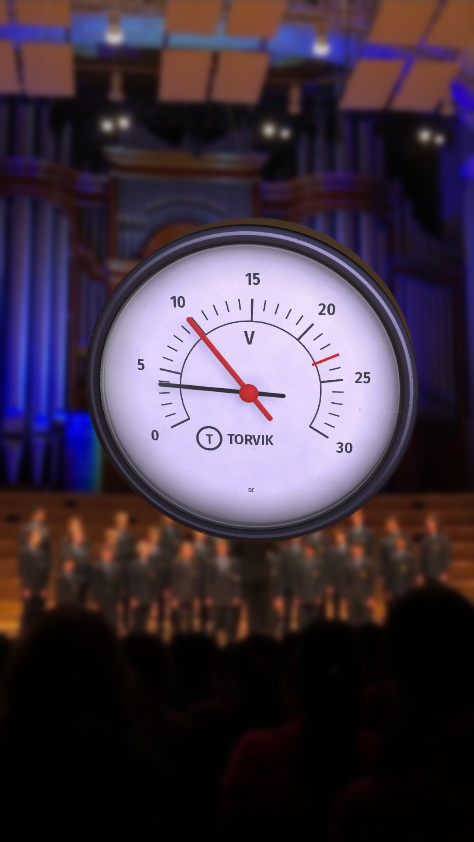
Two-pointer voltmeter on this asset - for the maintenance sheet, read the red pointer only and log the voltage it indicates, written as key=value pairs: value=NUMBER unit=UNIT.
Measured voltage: value=10 unit=V
